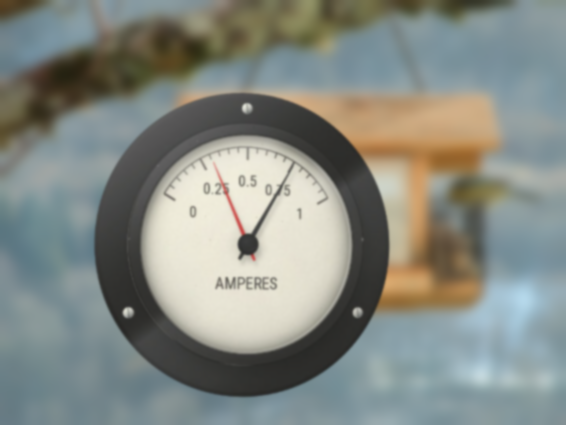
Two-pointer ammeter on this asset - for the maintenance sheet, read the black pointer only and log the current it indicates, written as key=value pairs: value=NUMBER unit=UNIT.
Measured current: value=0.75 unit=A
